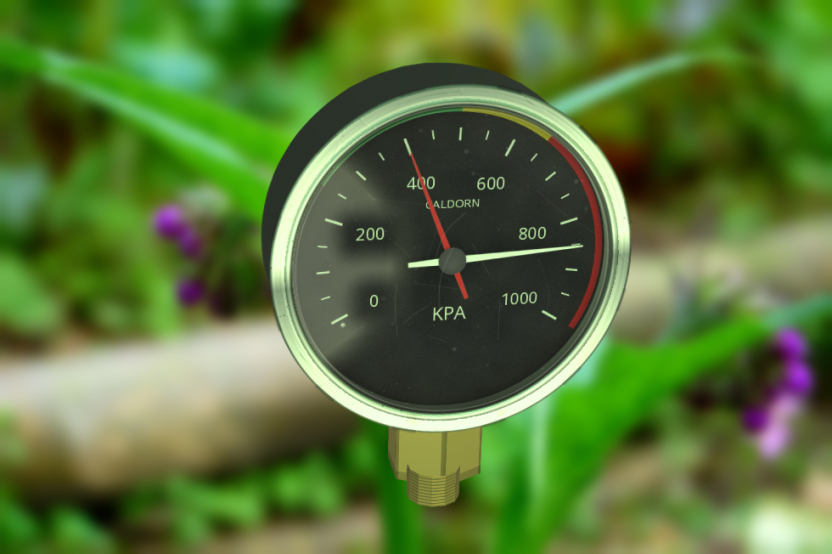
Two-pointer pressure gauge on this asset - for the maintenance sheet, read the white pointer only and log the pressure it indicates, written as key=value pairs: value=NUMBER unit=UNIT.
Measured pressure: value=850 unit=kPa
